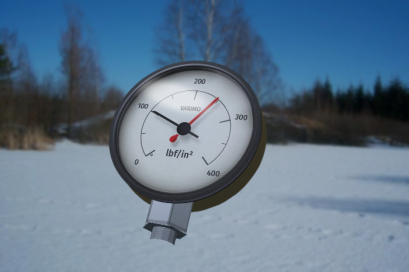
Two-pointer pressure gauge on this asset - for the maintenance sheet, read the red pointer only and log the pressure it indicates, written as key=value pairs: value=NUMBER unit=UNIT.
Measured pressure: value=250 unit=psi
